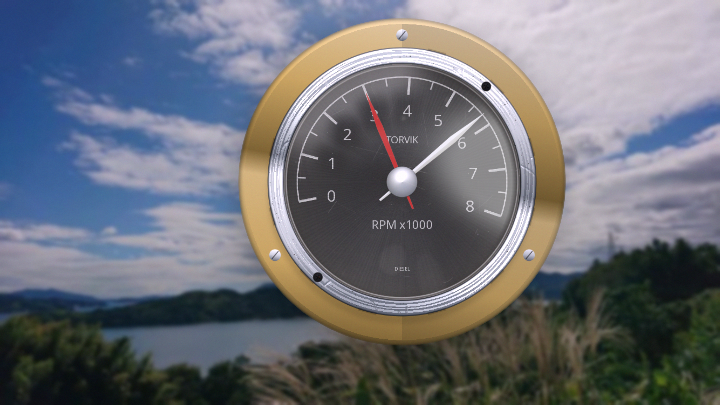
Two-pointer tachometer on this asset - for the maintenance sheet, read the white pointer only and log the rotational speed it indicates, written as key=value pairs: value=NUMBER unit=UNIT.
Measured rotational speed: value=5750 unit=rpm
